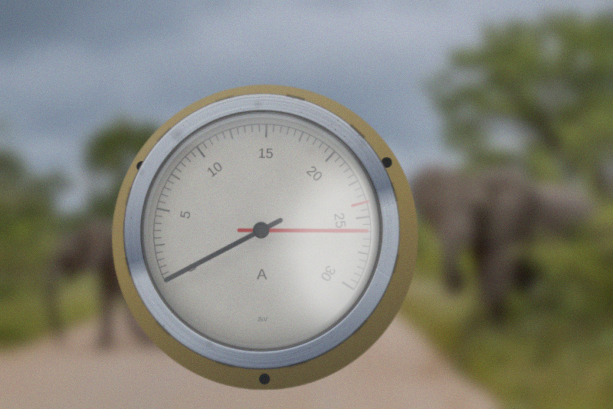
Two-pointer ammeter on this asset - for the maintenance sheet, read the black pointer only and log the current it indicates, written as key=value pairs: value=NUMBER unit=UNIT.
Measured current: value=0 unit=A
